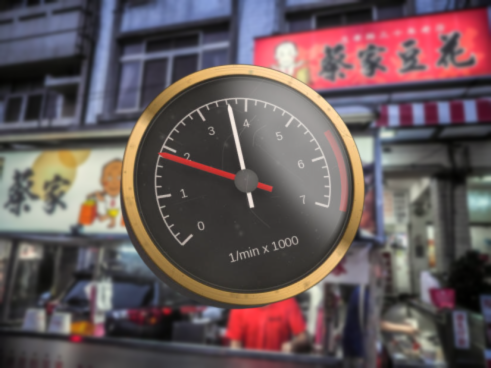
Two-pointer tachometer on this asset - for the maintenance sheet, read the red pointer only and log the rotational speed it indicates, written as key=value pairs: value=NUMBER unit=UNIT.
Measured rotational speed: value=1800 unit=rpm
